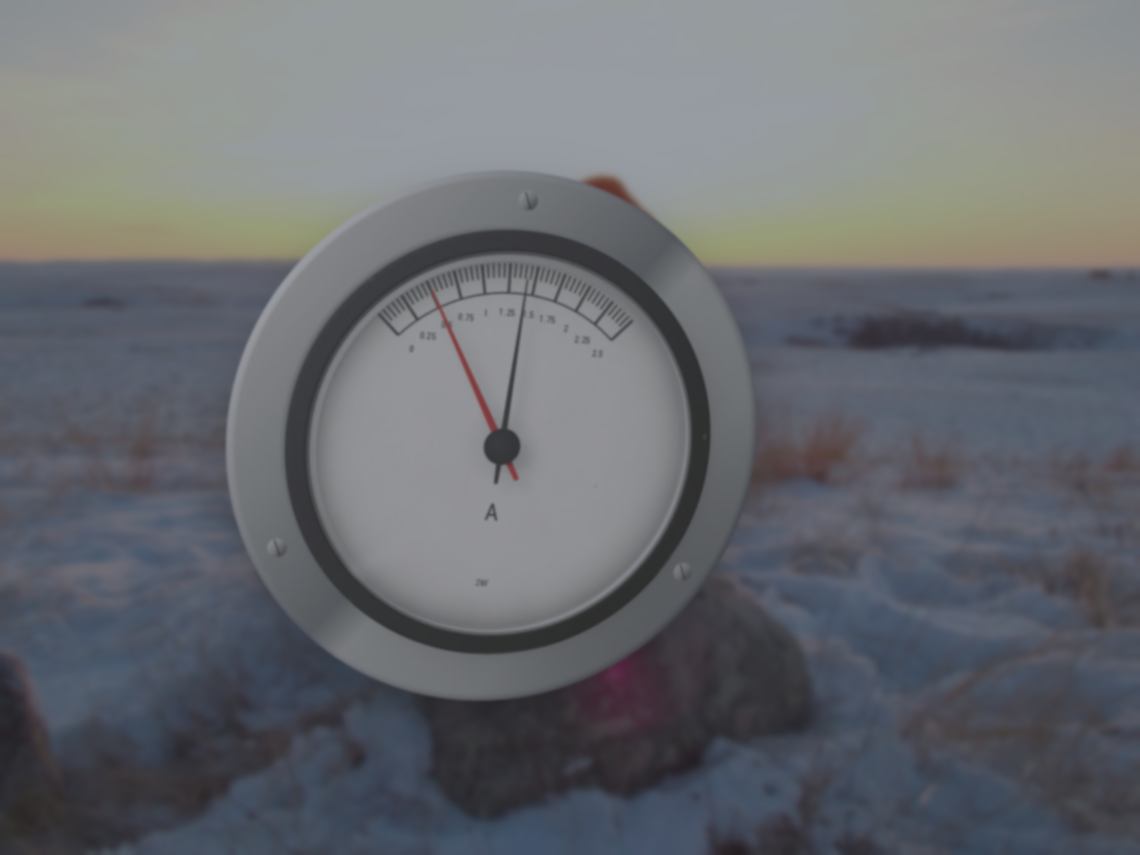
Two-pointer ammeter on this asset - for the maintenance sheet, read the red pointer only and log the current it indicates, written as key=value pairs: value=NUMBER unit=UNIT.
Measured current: value=0.5 unit=A
